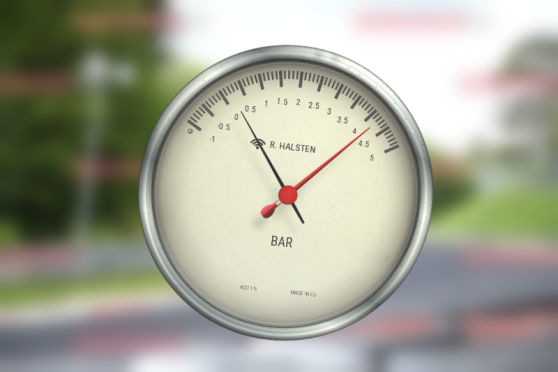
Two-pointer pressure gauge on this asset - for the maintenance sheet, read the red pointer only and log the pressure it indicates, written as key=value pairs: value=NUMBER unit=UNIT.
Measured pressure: value=4.2 unit=bar
